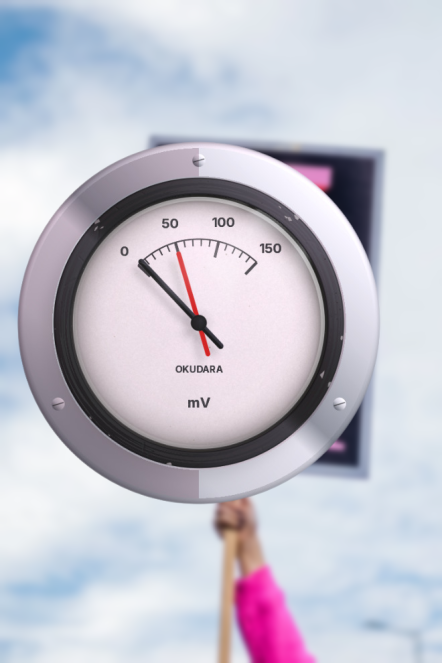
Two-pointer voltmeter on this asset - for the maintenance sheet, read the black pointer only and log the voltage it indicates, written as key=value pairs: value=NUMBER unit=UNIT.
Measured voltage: value=5 unit=mV
